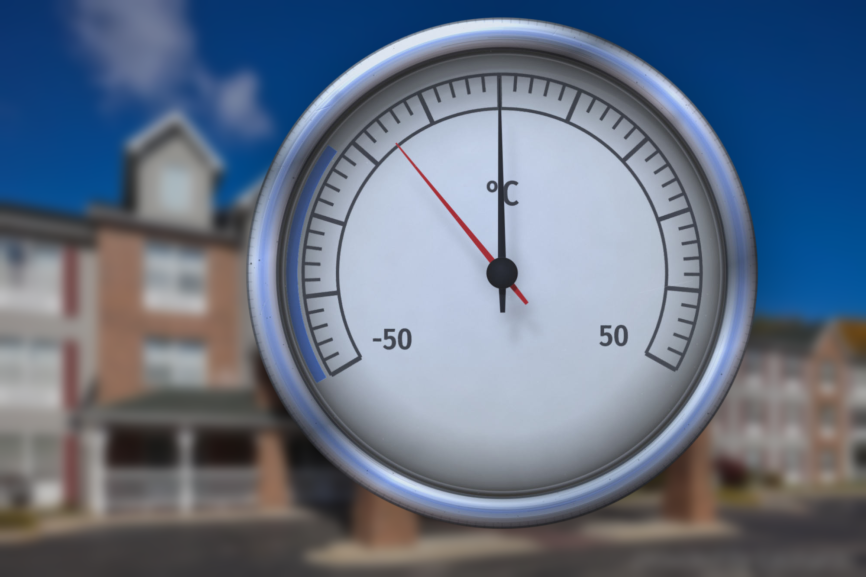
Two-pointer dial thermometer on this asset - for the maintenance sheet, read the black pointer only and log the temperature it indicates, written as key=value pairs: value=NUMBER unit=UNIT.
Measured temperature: value=0 unit=°C
